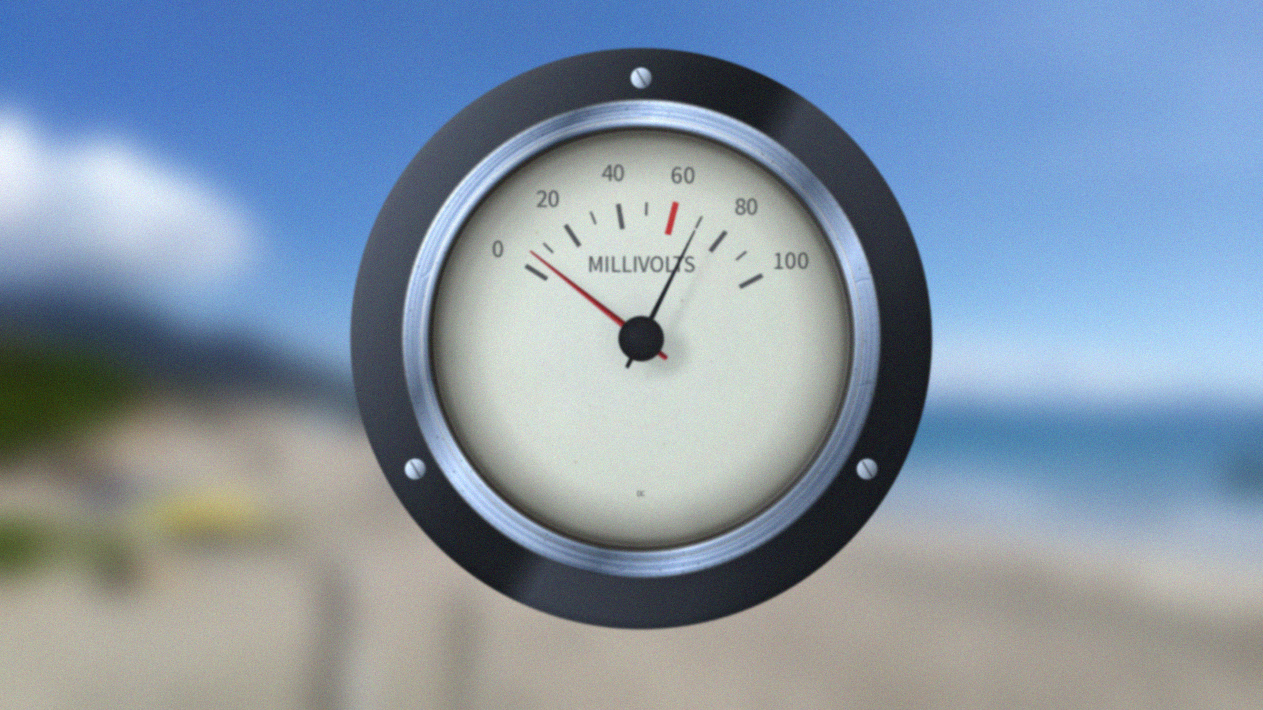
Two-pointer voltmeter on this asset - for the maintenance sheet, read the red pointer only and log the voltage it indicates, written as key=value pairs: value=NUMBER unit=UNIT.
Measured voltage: value=5 unit=mV
